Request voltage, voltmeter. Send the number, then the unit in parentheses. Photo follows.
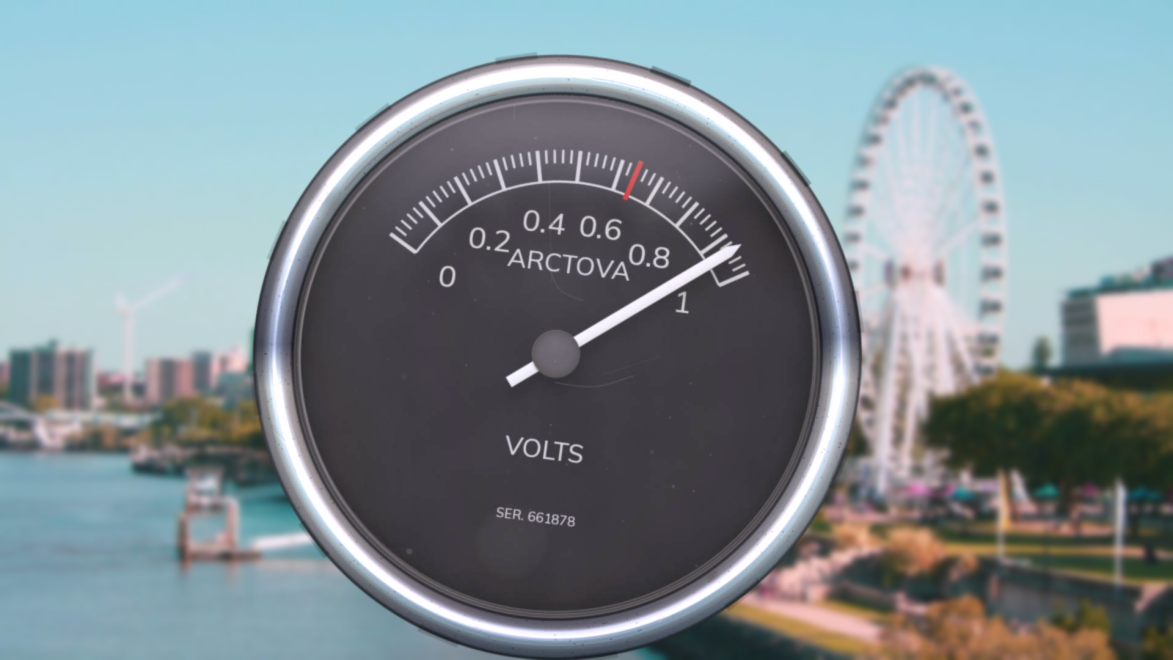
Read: 0.94 (V)
